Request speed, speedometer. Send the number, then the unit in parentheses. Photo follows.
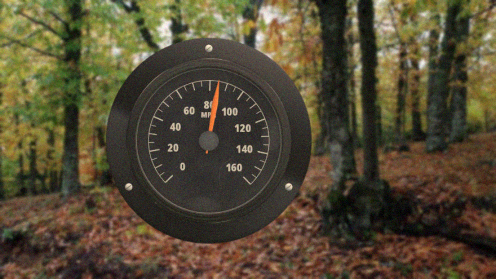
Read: 85 (mph)
